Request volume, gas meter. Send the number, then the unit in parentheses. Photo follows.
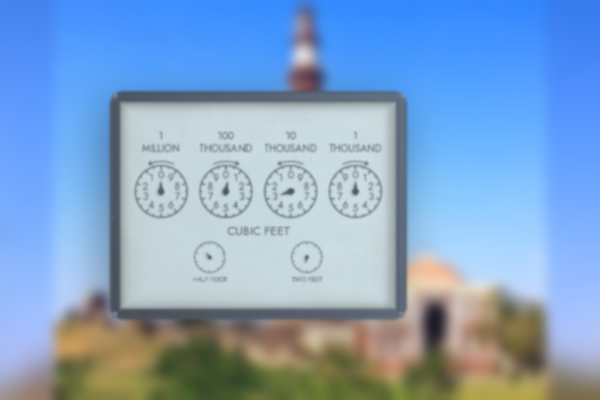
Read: 3000 (ft³)
